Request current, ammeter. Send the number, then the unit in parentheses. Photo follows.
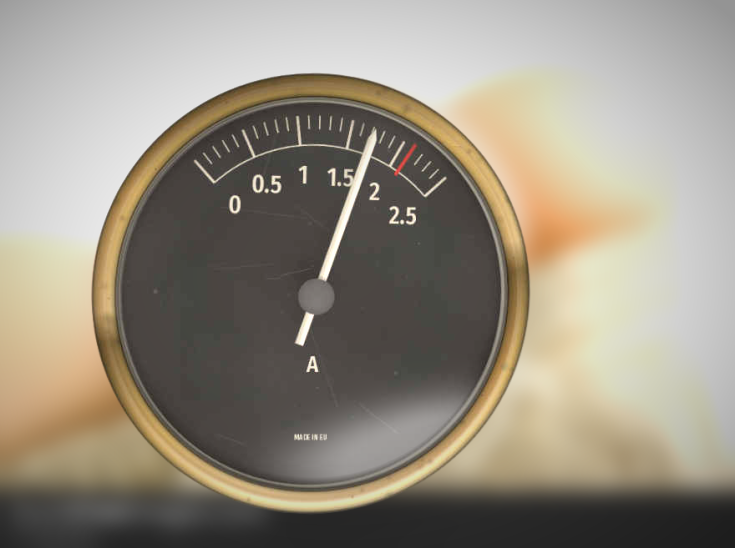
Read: 1.7 (A)
